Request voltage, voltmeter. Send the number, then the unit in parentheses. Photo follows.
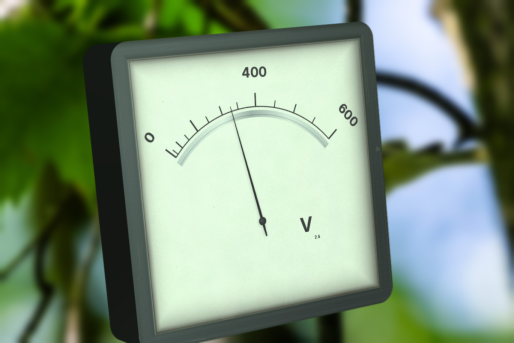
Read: 325 (V)
